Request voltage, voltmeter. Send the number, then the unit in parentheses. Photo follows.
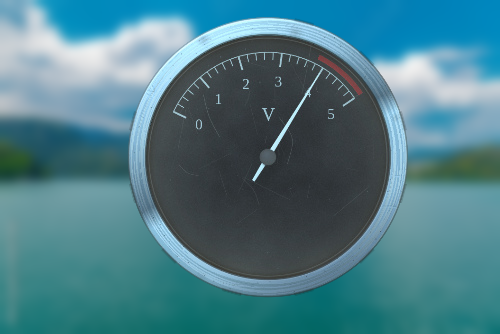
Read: 4 (V)
